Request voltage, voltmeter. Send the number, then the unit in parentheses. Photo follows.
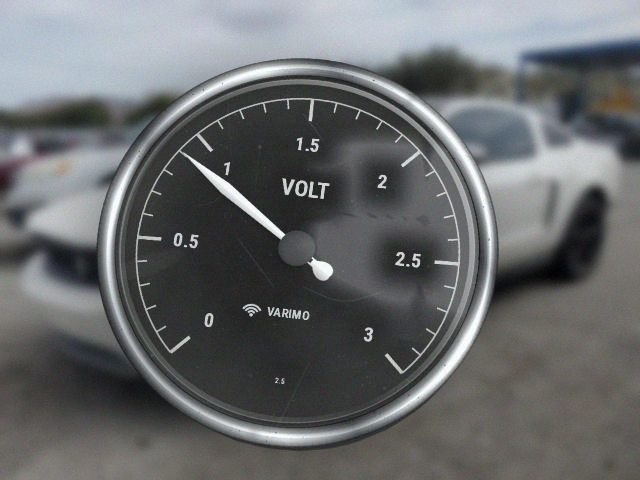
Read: 0.9 (V)
